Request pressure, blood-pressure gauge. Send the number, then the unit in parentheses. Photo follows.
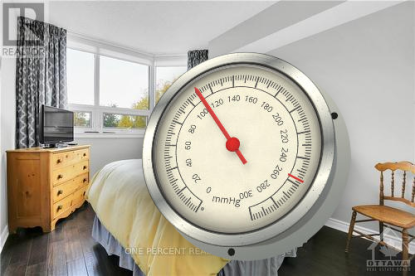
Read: 110 (mmHg)
